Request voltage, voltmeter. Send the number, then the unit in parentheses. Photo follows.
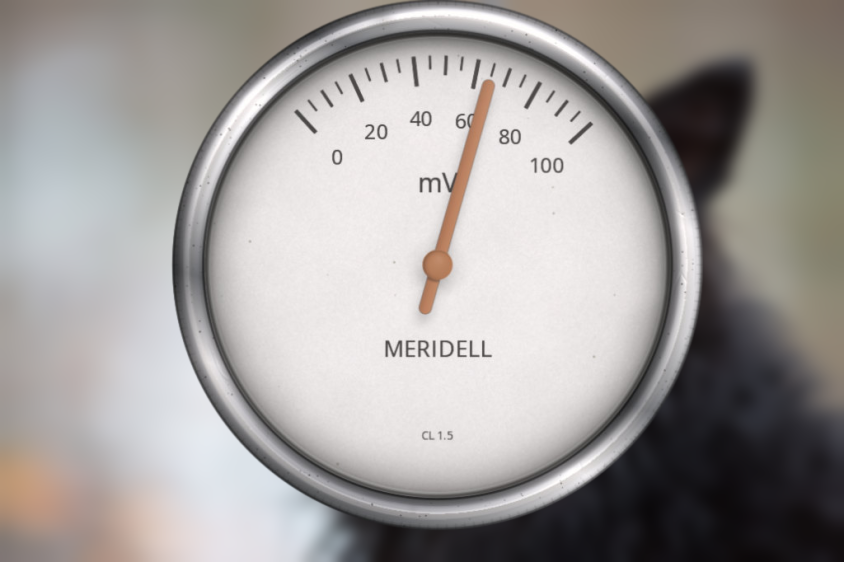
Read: 65 (mV)
